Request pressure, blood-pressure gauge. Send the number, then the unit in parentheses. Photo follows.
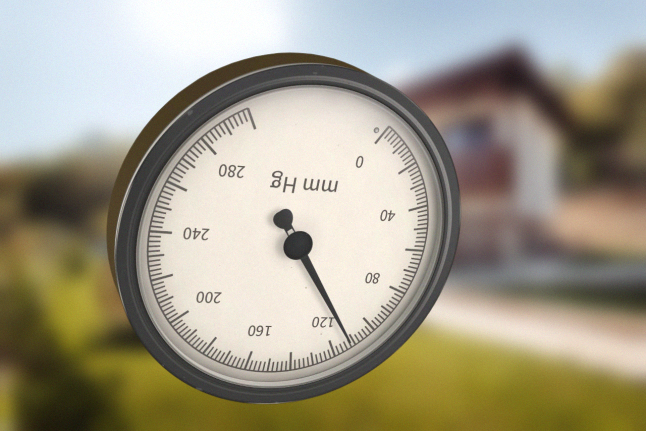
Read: 112 (mmHg)
